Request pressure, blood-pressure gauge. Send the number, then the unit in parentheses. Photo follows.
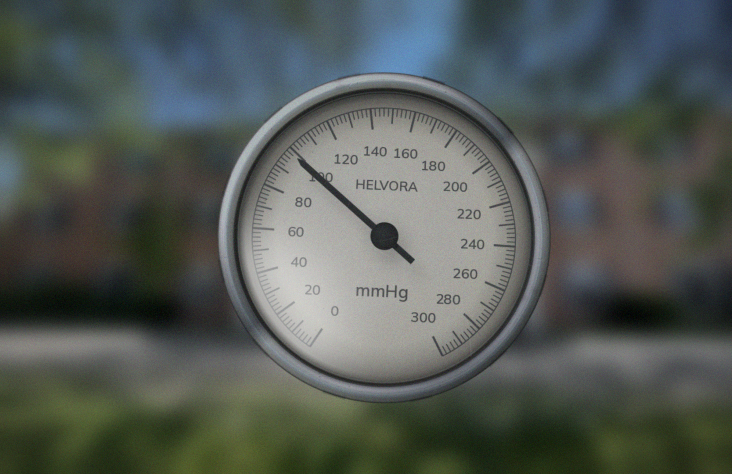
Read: 98 (mmHg)
